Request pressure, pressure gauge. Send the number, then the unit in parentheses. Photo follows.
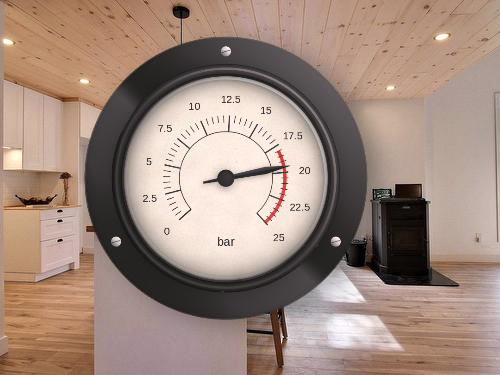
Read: 19.5 (bar)
